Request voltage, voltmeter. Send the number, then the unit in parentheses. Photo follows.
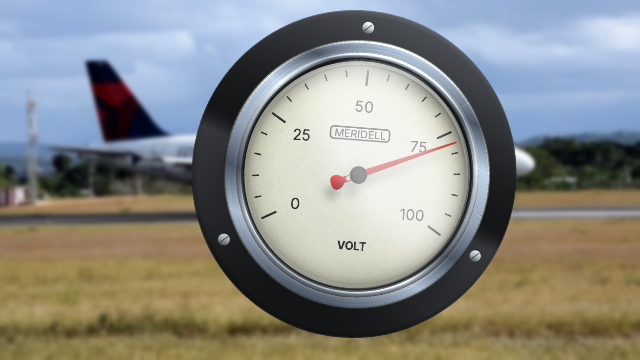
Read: 77.5 (V)
